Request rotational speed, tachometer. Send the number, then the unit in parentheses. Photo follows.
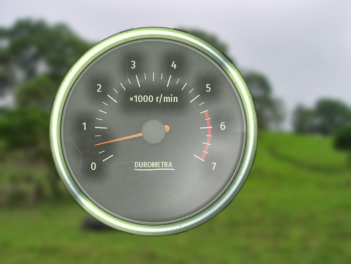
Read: 500 (rpm)
